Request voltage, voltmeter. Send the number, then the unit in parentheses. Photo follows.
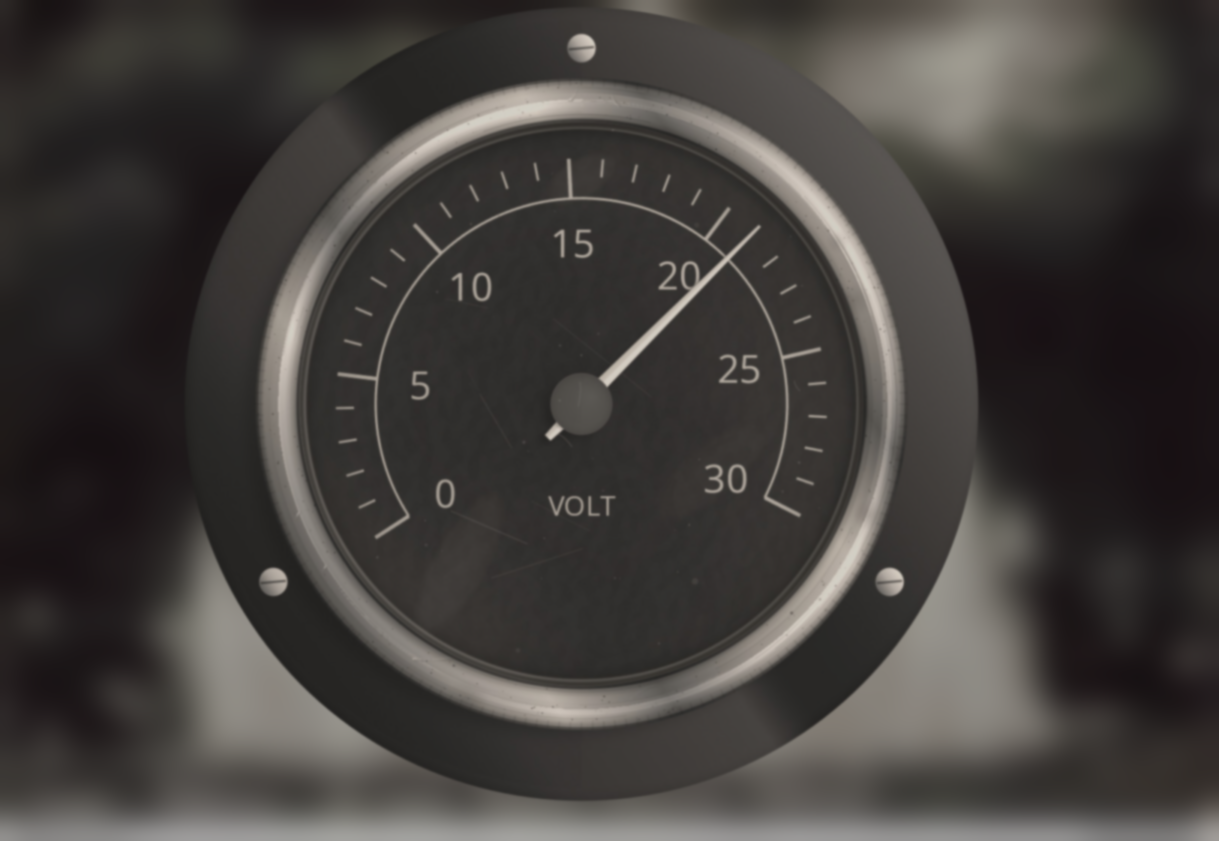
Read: 21 (V)
